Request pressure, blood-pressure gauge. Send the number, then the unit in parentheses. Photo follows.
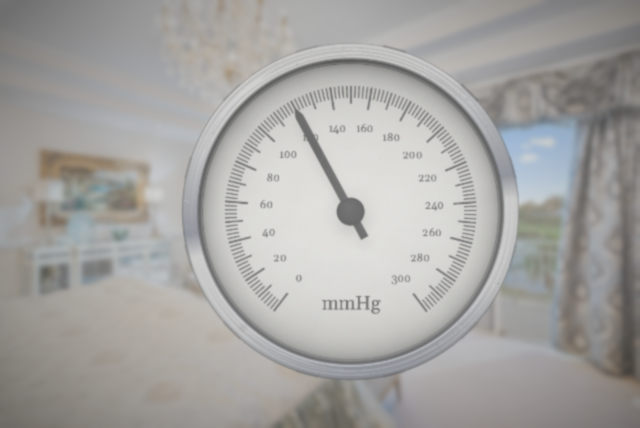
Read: 120 (mmHg)
